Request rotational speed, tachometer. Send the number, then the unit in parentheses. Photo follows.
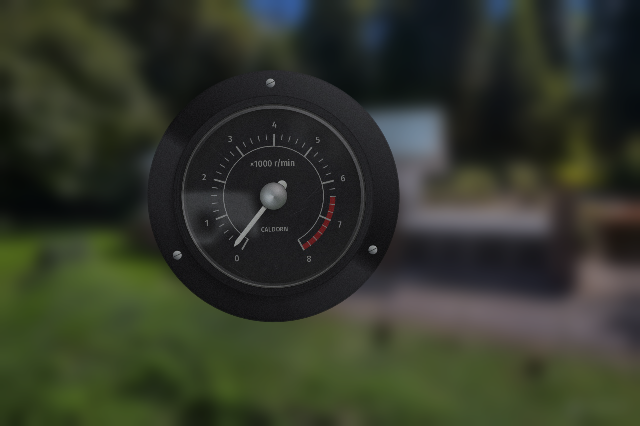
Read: 200 (rpm)
